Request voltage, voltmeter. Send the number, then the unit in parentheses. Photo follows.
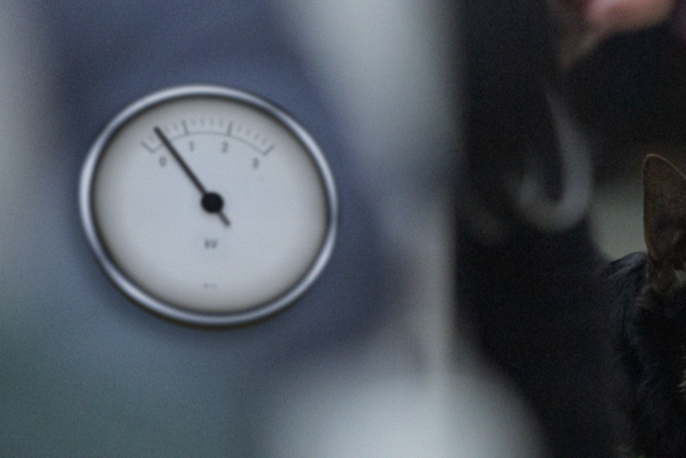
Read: 0.4 (kV)
